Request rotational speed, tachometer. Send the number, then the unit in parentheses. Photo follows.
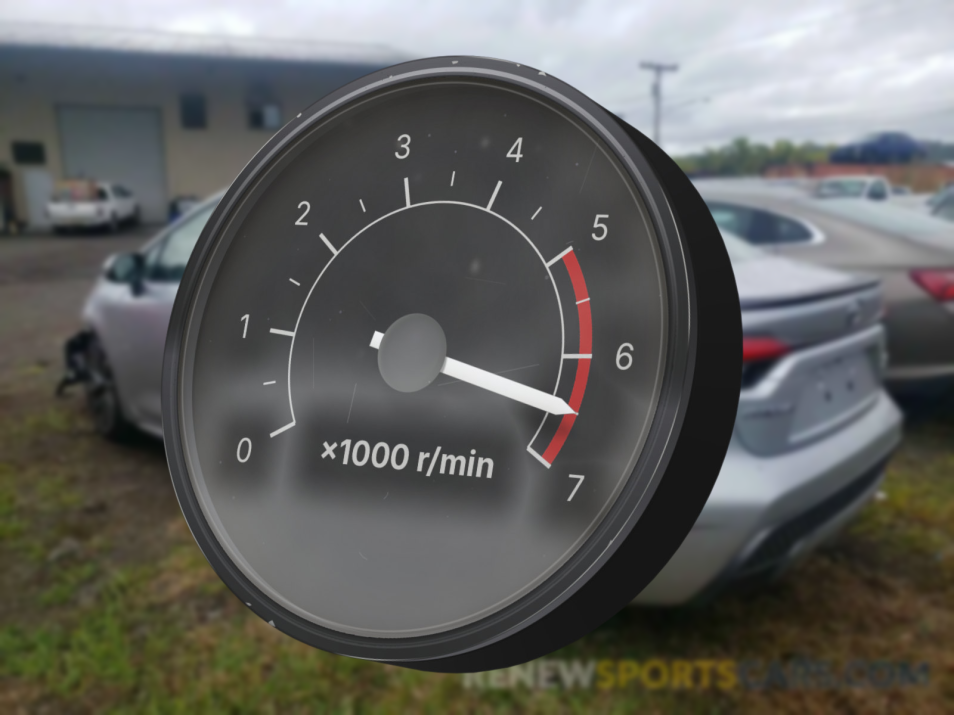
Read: 6500 (rpm)
